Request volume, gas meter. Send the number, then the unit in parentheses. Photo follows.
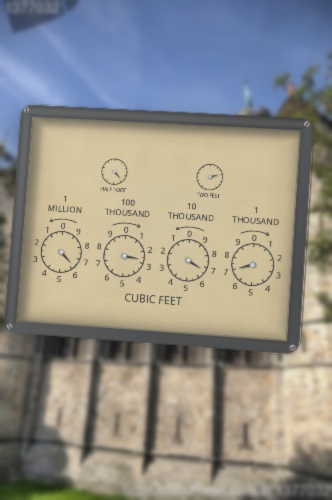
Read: 626700 (ft³)
